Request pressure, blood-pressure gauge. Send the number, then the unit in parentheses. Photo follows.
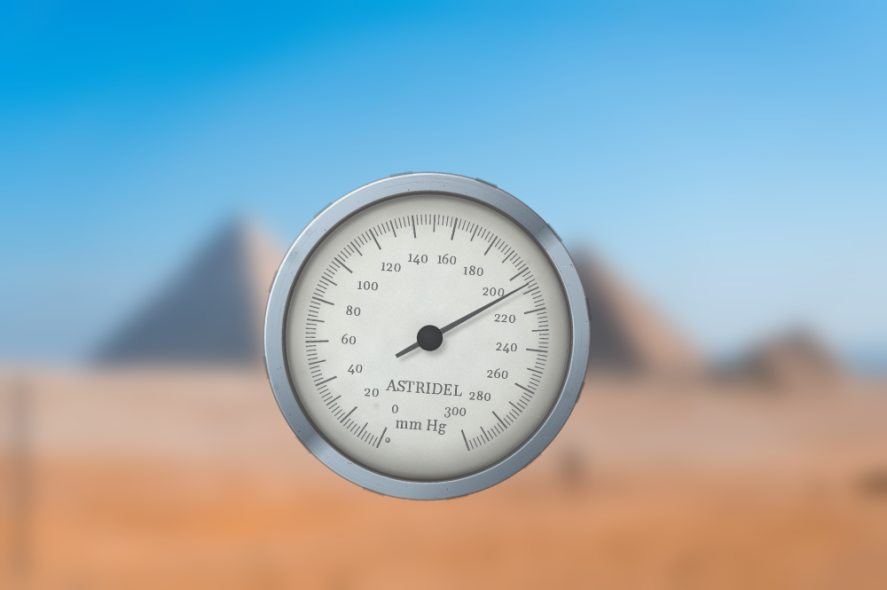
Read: 206 (mmHg)
